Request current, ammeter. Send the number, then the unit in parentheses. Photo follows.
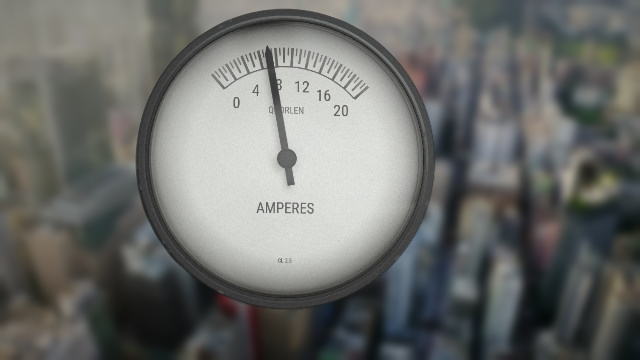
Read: 7 (A)
